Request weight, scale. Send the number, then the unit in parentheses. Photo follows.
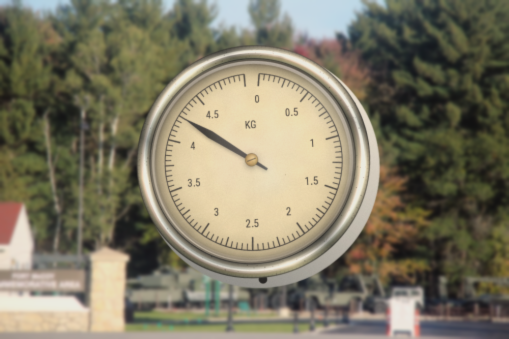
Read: 4.25 (kg)
